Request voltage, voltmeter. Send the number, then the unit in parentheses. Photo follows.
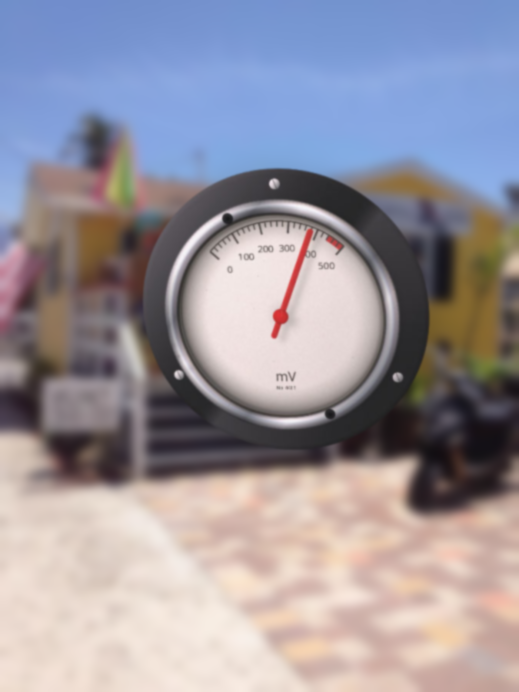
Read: 380 (mV)
